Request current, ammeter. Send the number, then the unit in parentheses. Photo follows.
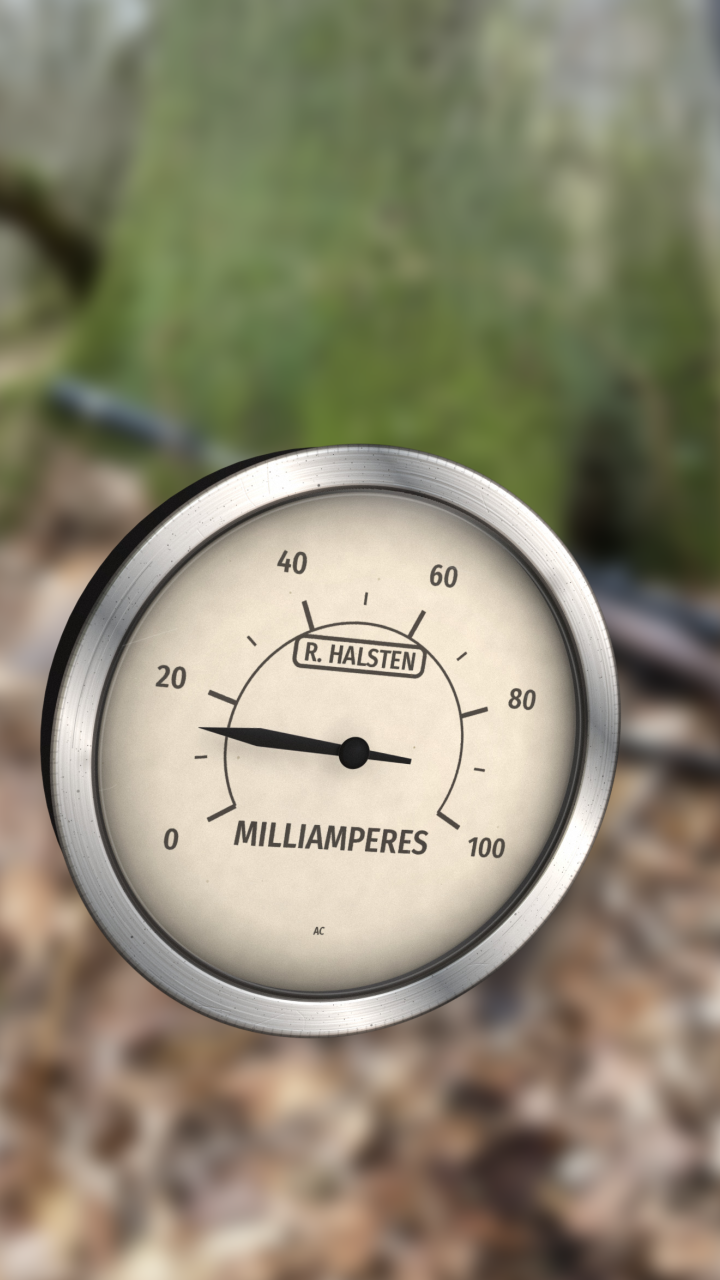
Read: 15 (mA)
